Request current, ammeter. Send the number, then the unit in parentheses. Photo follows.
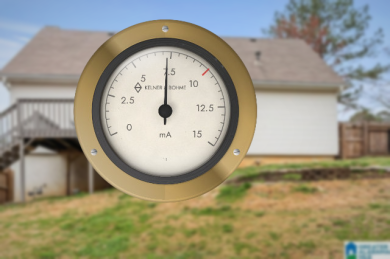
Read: 7.25 (mA)
